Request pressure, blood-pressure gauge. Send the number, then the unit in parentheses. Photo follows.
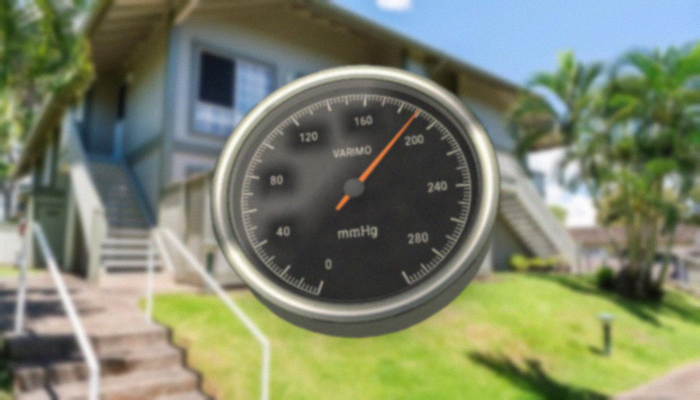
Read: 190 (mmHg)
